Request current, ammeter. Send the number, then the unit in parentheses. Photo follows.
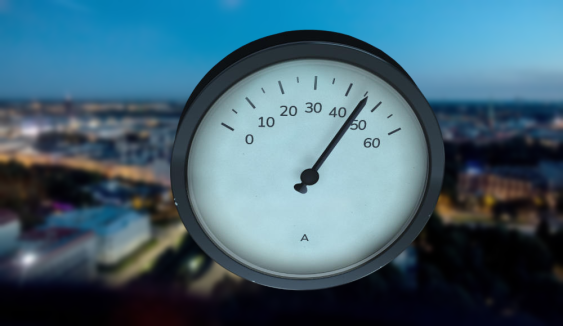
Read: 45 (A)
